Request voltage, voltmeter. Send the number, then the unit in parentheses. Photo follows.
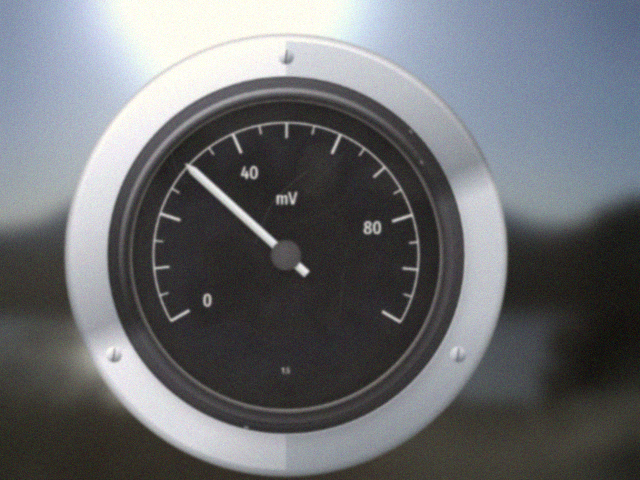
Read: 30 (mV)
